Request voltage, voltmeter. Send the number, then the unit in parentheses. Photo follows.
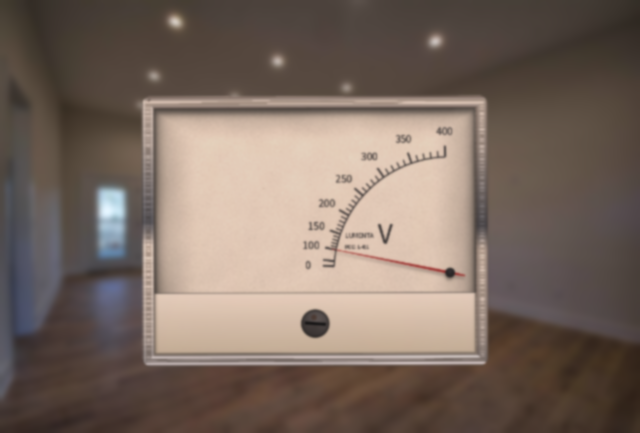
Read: 100 (V)
